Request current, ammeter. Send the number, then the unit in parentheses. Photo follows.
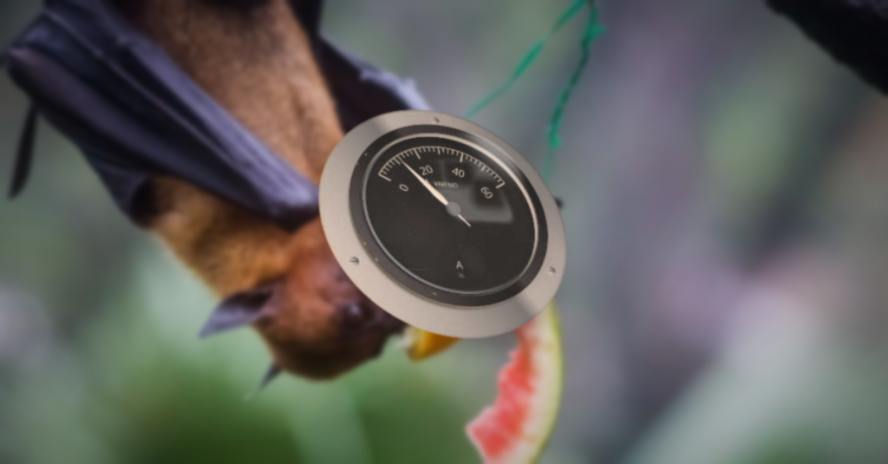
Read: 10 (A)
